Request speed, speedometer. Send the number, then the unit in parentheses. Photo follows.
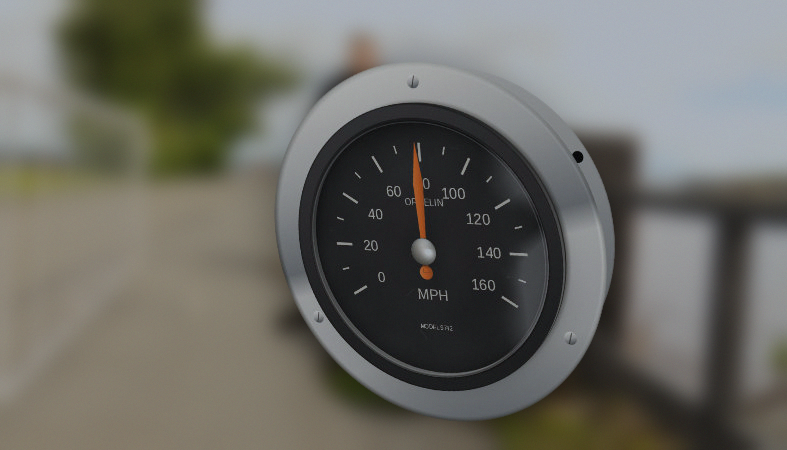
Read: 80 (mph)
